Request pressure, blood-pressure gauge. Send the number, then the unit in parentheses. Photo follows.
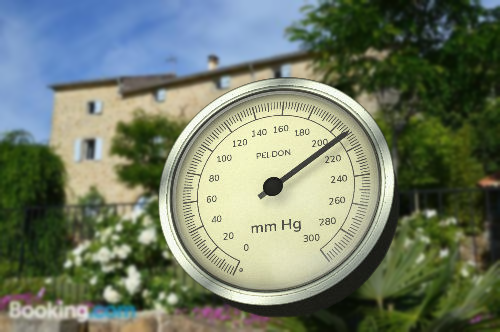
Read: 210 (mmHg)
